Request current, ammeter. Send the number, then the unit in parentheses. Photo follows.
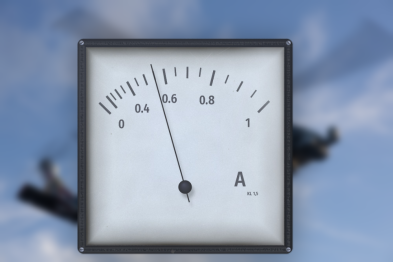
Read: 0.55 (A)
